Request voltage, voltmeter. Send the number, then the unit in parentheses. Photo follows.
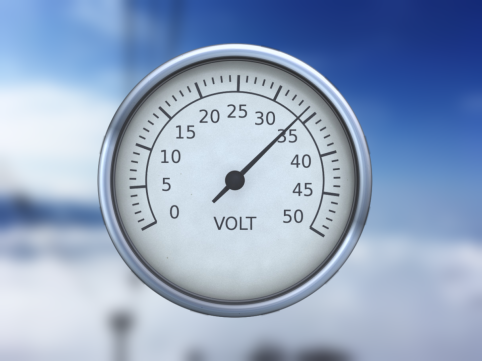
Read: 34 (V)
